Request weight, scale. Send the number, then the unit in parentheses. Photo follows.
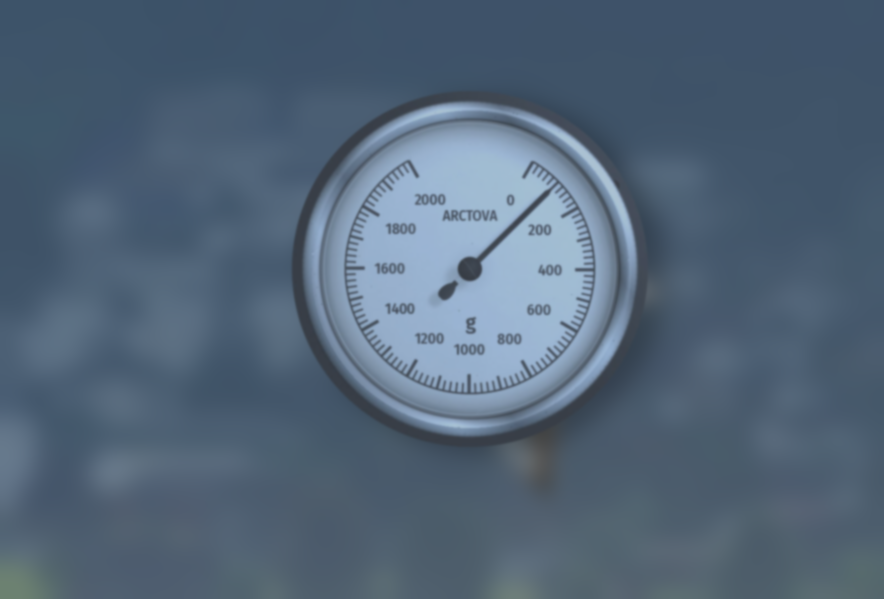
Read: 100 (g)
